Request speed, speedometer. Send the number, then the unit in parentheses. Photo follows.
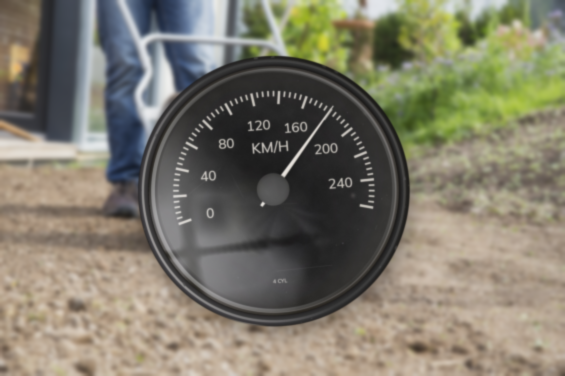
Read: 180 (km/h)
